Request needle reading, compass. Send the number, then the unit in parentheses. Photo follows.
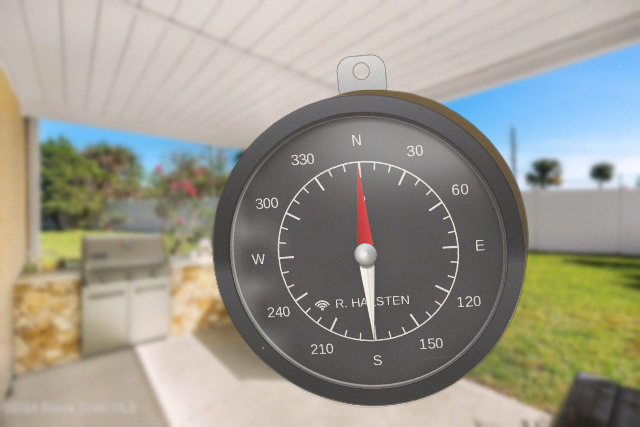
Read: 0 (°)
